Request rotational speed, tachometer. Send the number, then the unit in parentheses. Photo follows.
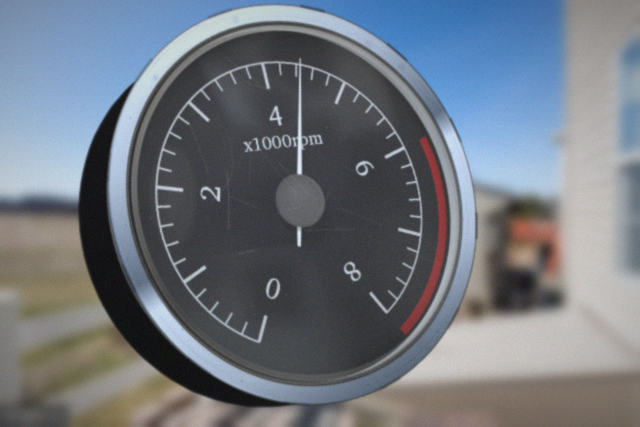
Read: 4400 (rpm)
